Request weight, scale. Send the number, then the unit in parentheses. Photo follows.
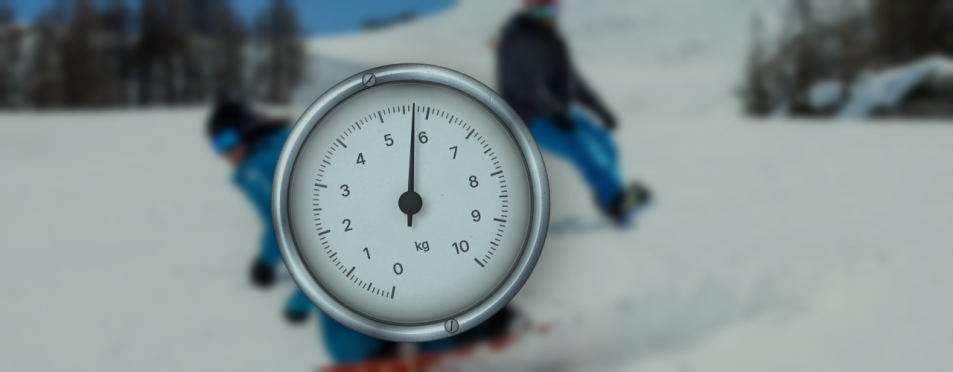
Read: 5.7 (kg)
